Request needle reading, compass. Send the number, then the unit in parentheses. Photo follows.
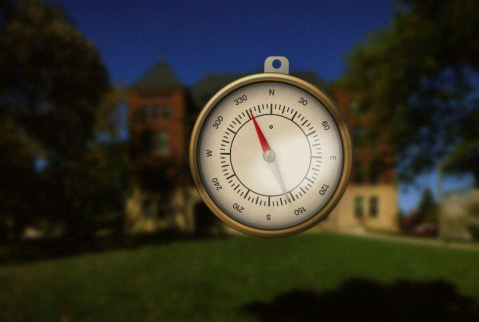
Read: 335 (°)
